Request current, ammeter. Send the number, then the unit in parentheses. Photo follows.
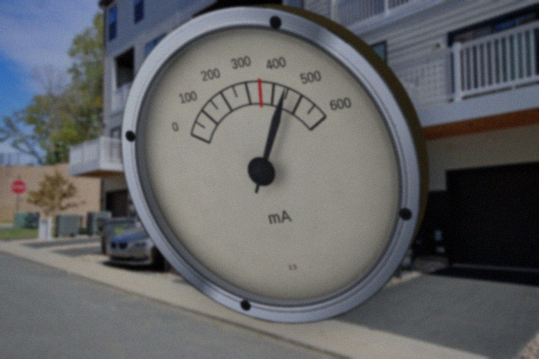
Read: 450 (mA)
